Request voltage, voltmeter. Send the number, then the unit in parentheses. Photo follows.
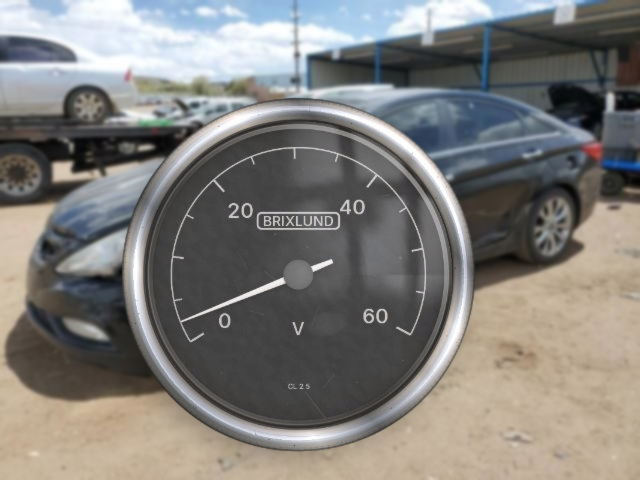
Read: 2.5 (V)
